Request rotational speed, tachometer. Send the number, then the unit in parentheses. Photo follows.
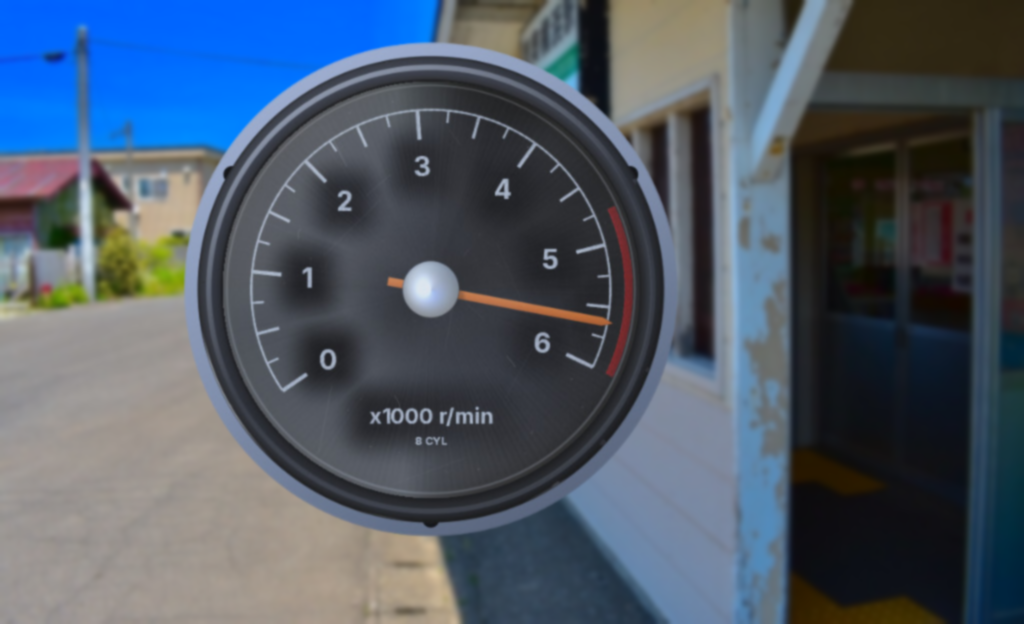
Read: 5625 (rpm)
